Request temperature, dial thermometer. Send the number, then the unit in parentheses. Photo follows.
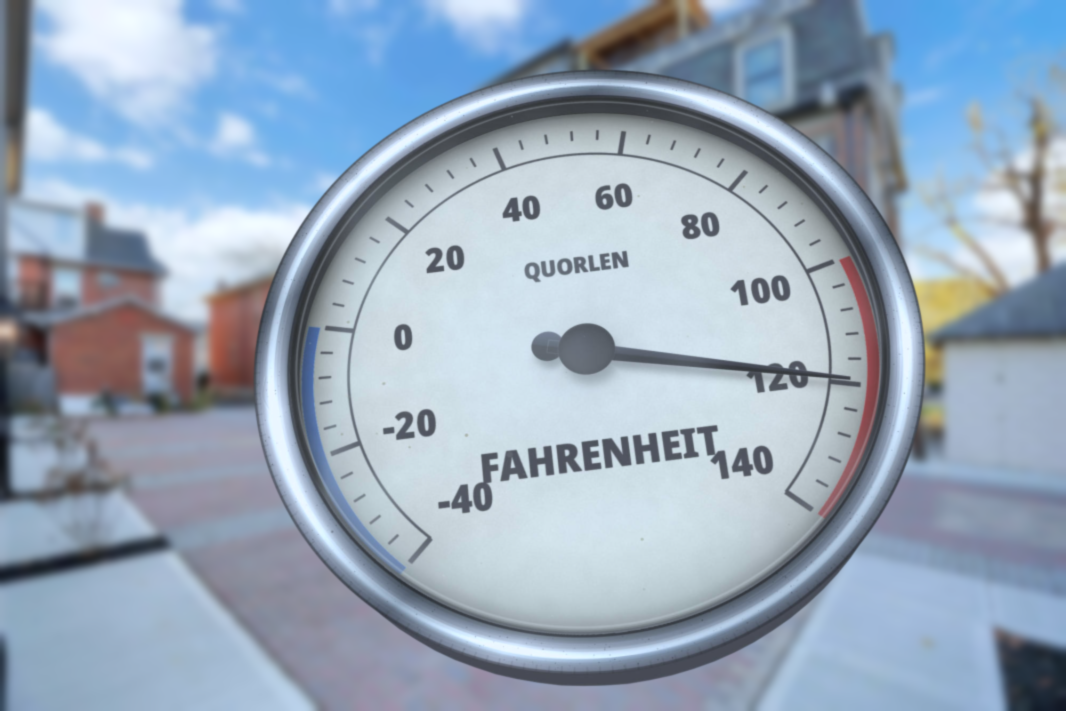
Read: 120 (°F)
